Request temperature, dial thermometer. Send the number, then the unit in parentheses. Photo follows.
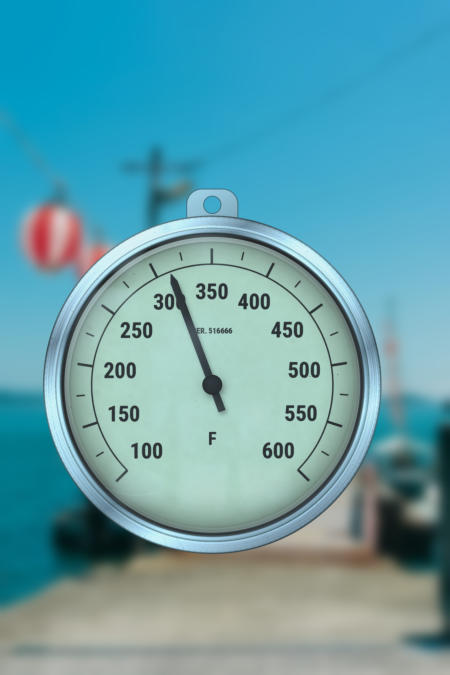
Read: 312.5 (°F)
